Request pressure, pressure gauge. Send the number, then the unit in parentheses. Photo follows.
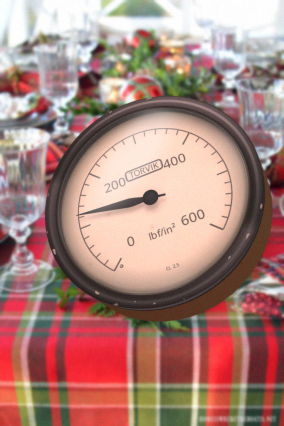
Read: 120 (psi)
